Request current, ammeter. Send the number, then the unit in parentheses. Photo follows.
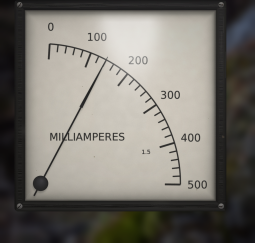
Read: 140 (mA)
